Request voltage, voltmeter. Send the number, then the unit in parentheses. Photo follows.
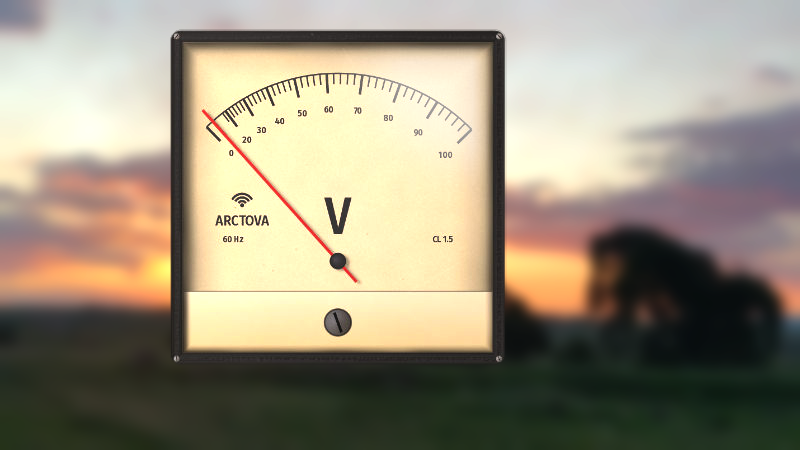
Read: 10 (V)
